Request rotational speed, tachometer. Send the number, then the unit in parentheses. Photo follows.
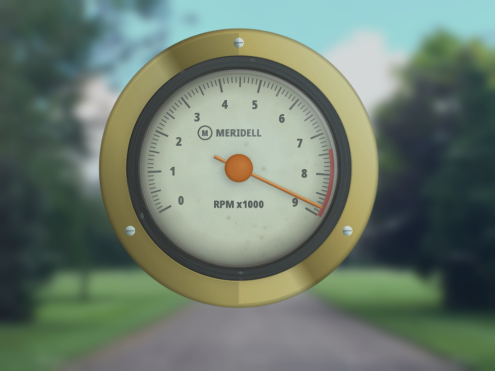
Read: 8800 (rpm)
